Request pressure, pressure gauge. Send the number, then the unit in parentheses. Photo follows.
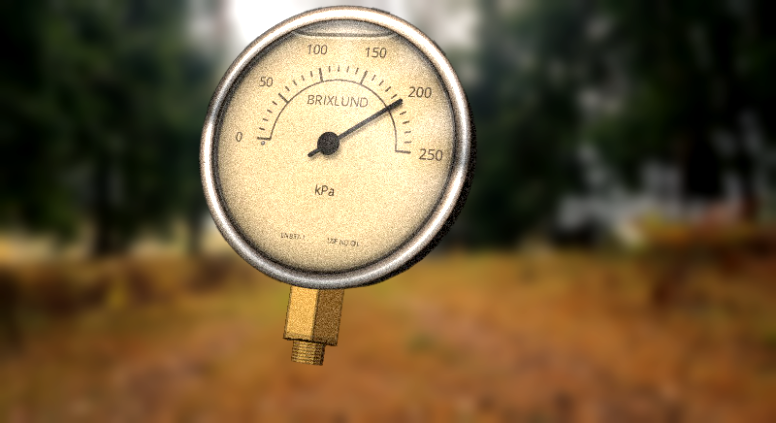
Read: 200 (kPa)
